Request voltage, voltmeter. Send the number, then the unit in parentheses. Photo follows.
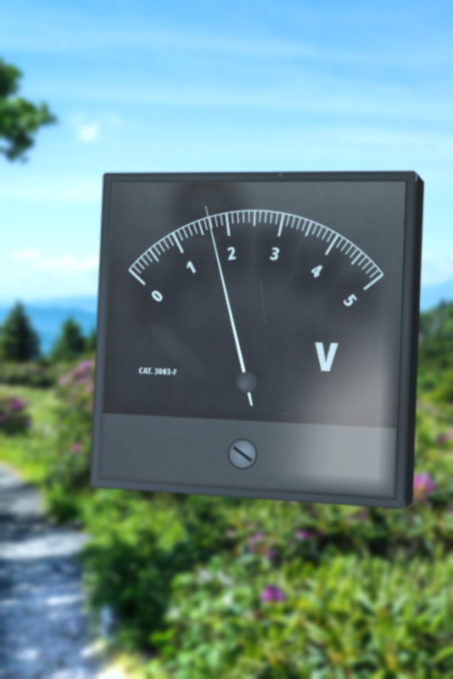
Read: 1.7 (V)
